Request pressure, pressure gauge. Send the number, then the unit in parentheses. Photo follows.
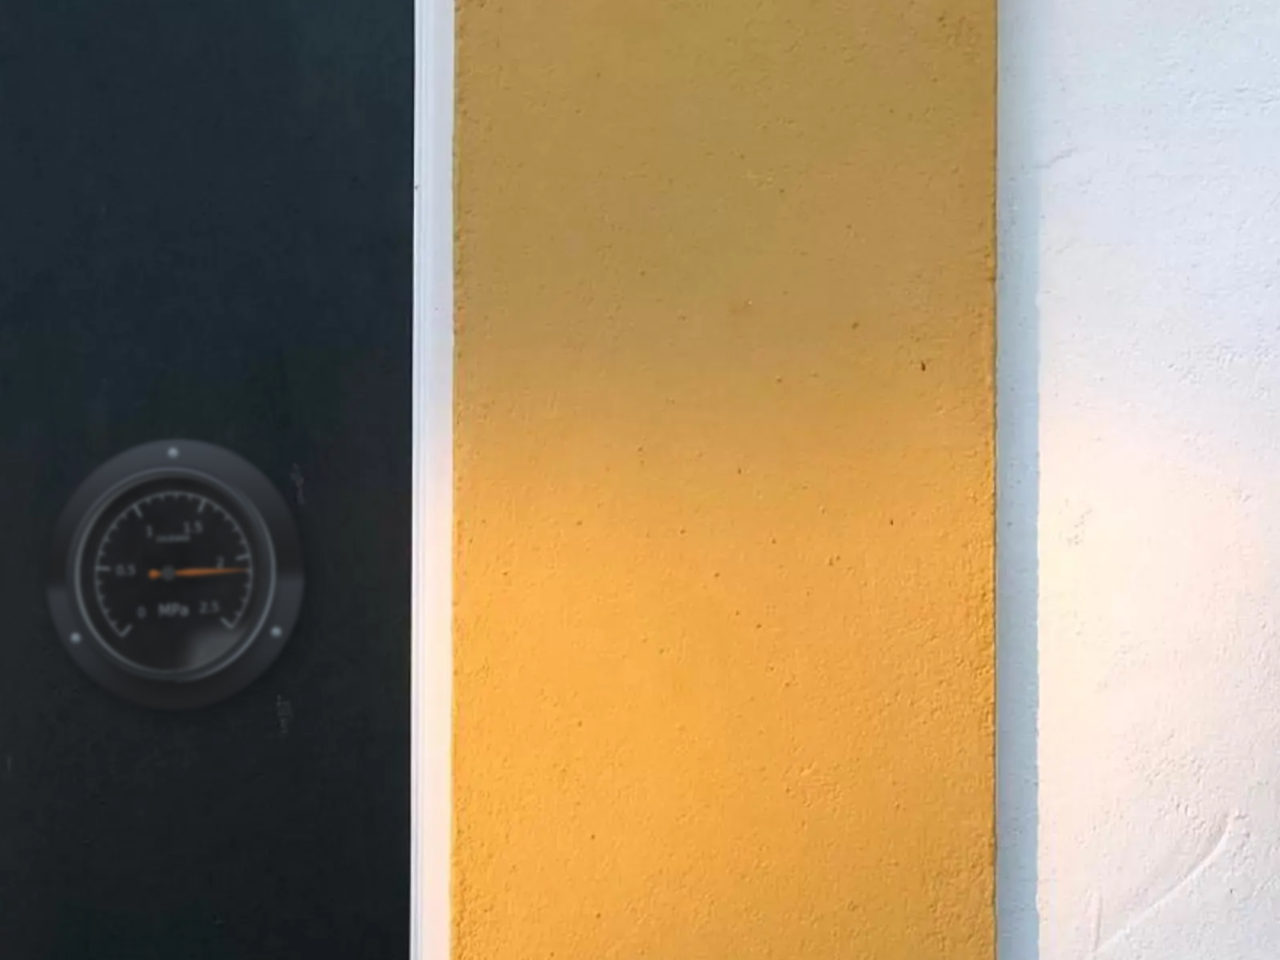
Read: 2.1 (MPa)
